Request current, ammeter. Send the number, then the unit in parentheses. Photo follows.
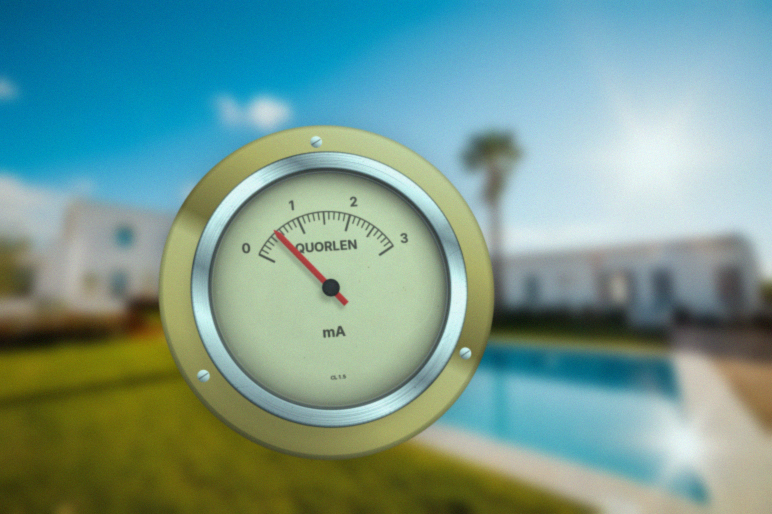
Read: 0.5 (mA)
